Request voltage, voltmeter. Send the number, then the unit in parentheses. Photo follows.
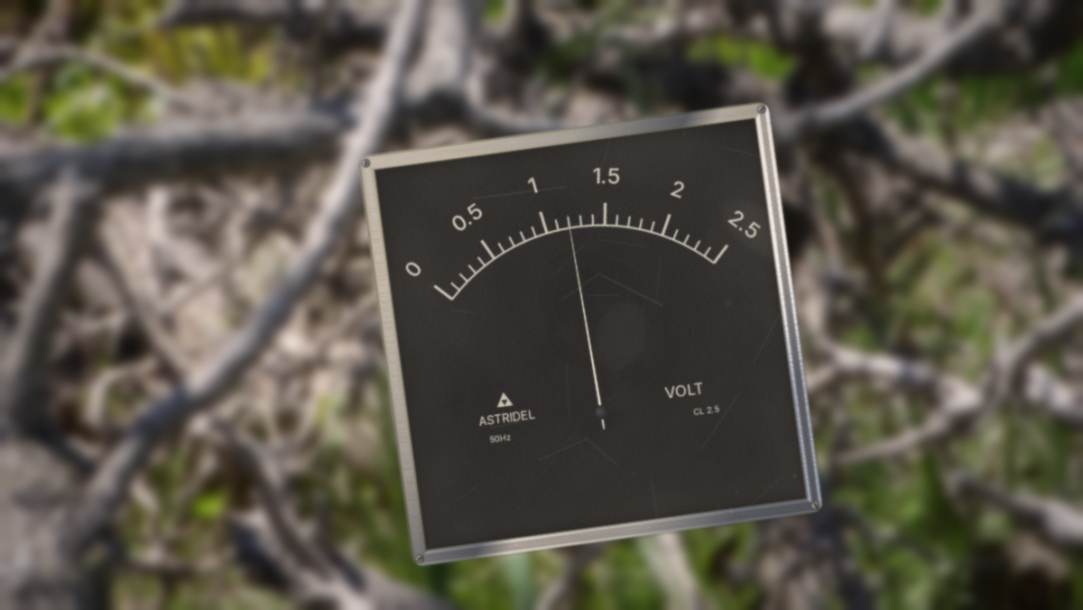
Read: 1.2 (V)
